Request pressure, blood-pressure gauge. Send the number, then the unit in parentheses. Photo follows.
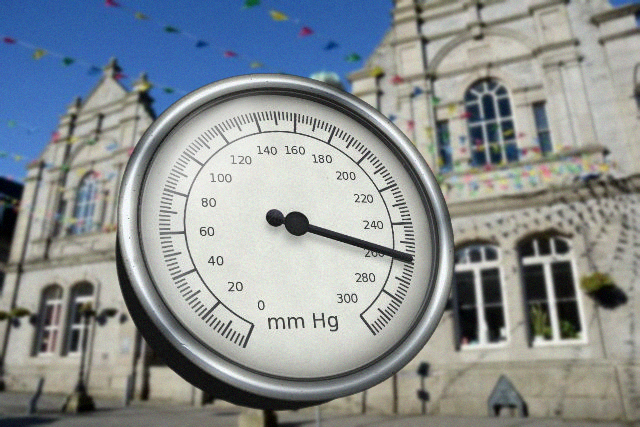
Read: 260 (mmHg)
